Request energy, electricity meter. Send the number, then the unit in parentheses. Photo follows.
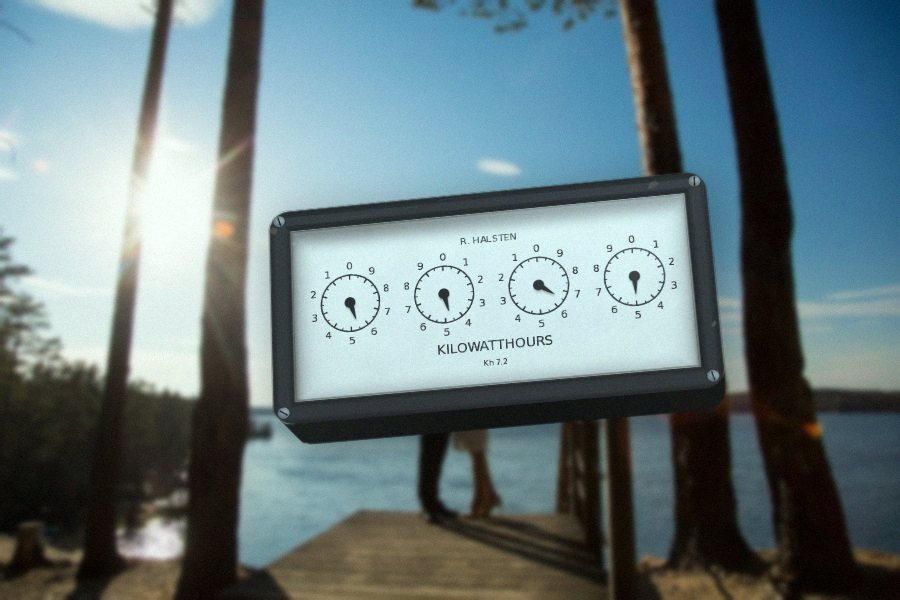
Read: 5465 (kWh)
